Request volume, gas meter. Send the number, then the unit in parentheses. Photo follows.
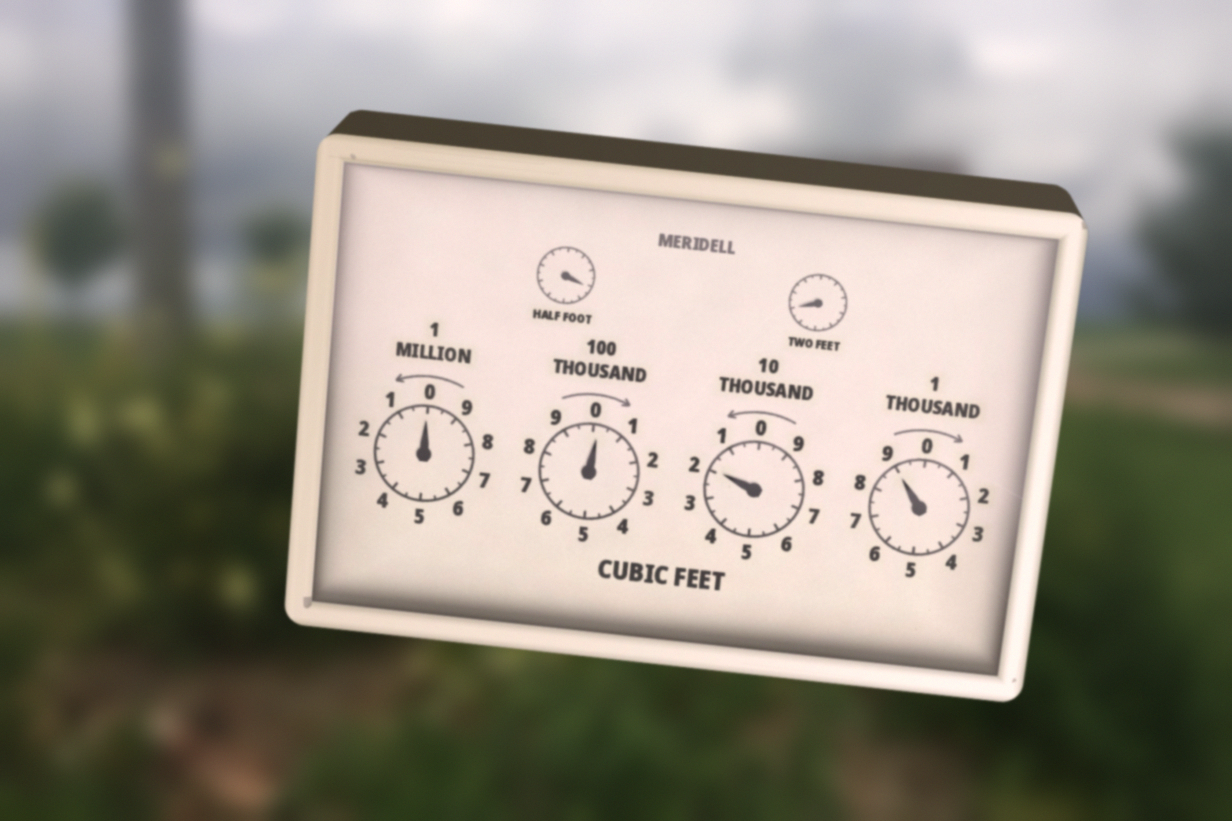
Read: 1900 (ft³)
